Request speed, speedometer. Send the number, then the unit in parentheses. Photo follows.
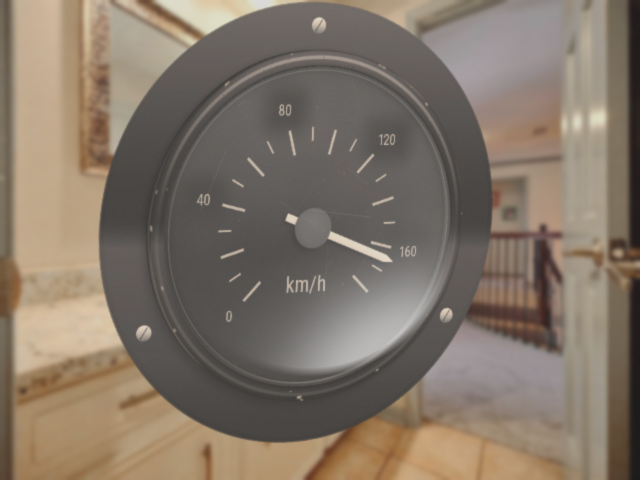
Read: 165 (km/h)
